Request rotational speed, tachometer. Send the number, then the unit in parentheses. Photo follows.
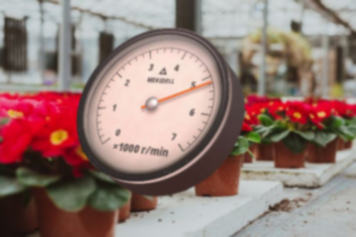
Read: 5200 (rpm)
